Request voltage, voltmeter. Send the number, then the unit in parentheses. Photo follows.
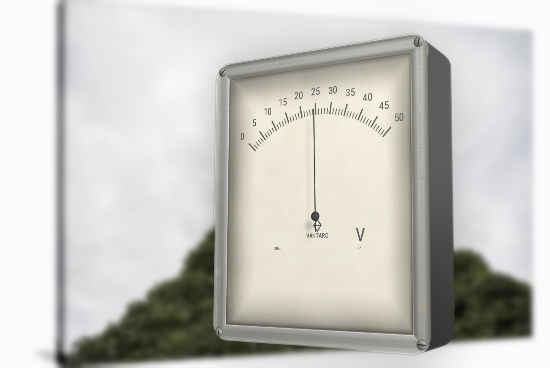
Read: 25 (V)
